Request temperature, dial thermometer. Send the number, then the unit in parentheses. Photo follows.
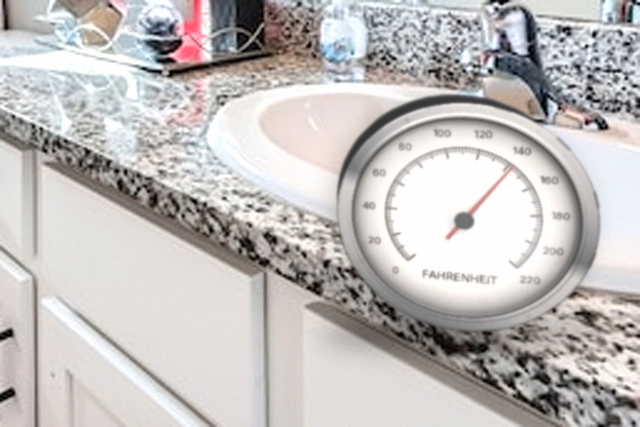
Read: 140 (°F)
